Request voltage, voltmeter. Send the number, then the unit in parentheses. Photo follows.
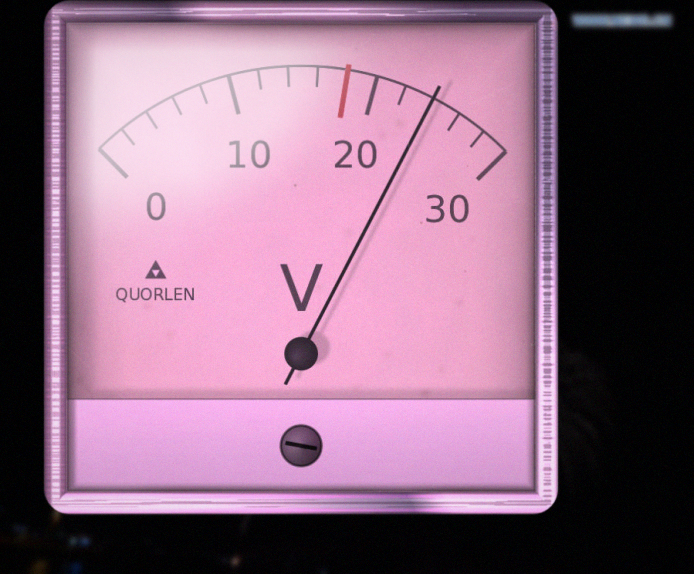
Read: 24 (V)
